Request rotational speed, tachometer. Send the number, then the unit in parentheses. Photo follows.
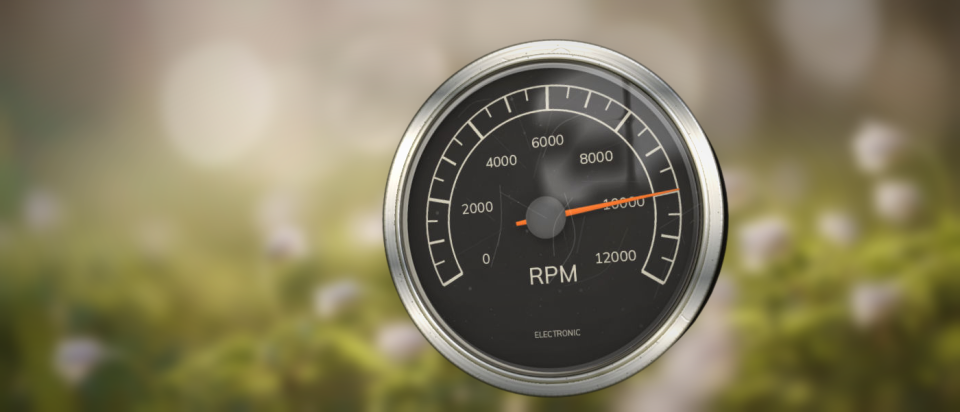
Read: 10000 (rpm)
